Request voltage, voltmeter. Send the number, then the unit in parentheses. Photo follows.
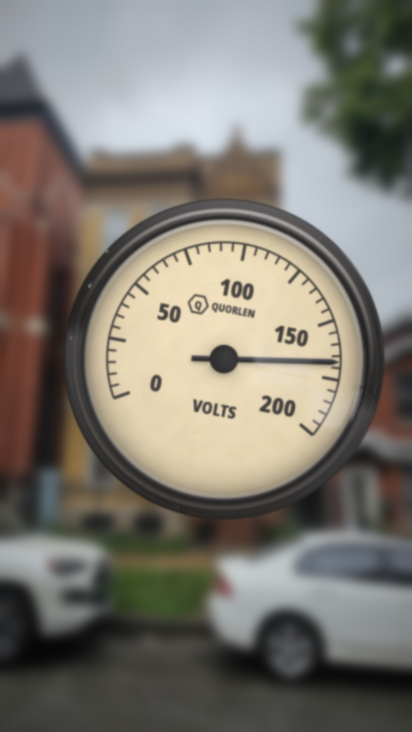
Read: 167.5 (V)
